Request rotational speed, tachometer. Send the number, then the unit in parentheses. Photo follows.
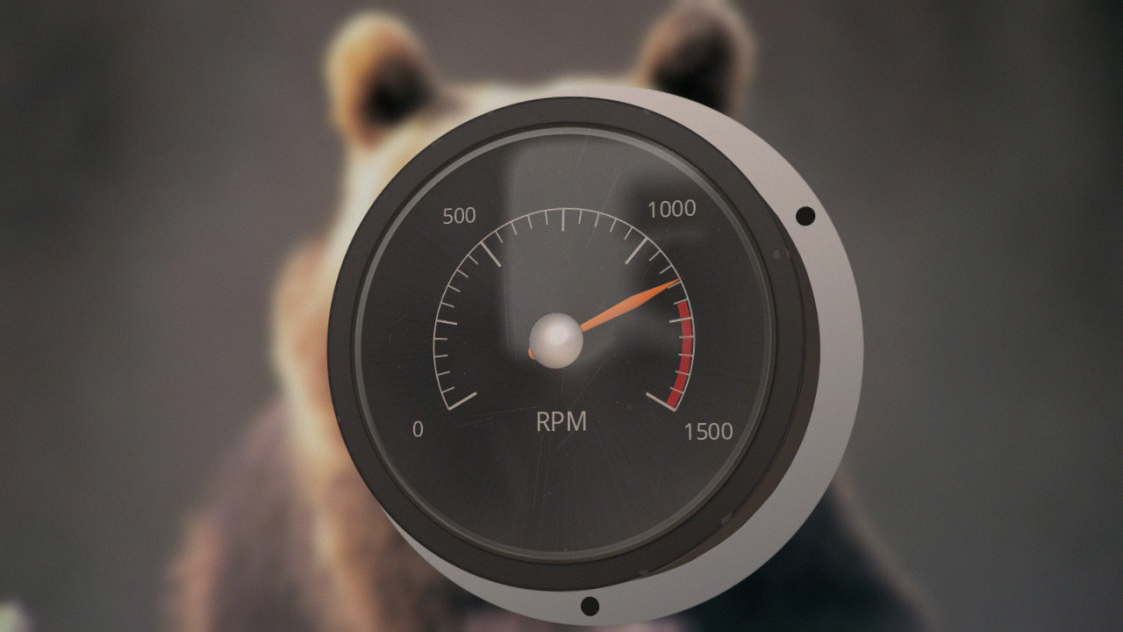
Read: 1150 (rpm)
